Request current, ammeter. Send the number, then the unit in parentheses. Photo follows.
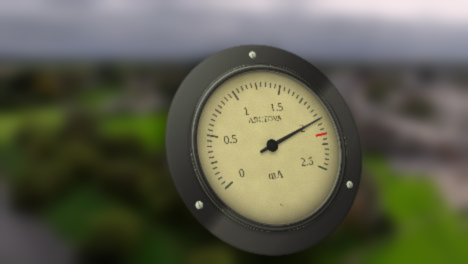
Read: 2 (mA)
